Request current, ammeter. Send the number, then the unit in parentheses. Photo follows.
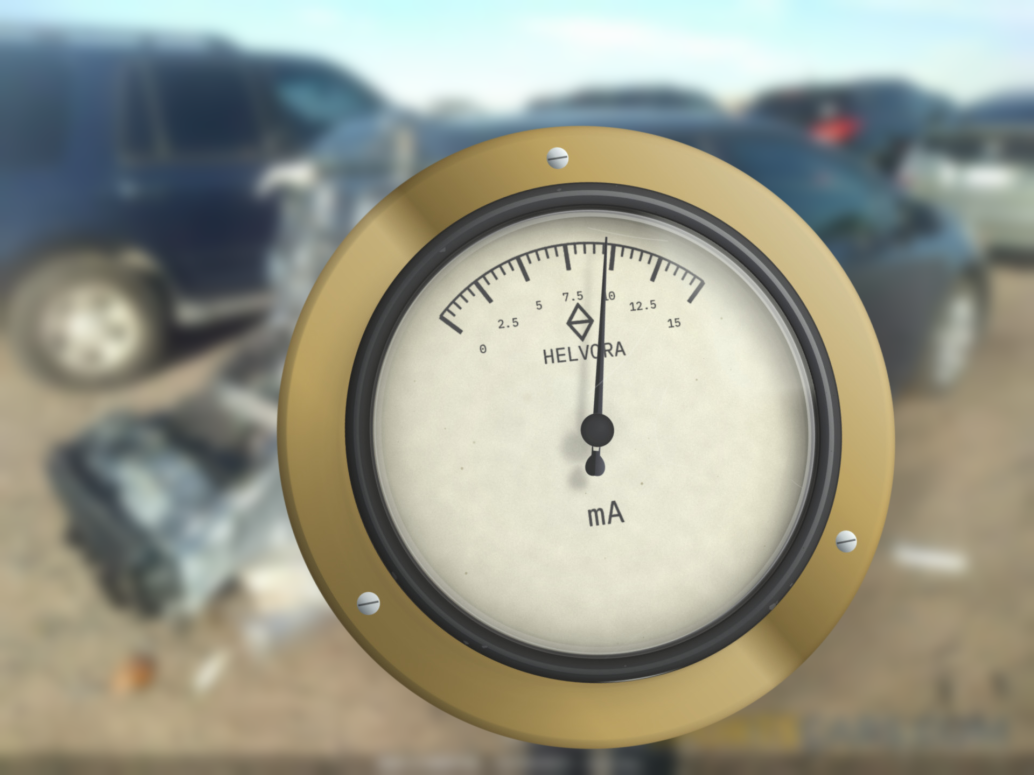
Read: 9.5 (mA)
